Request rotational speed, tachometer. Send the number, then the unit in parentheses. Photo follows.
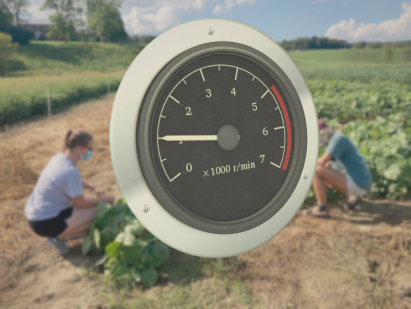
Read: 1000 (rpm)
